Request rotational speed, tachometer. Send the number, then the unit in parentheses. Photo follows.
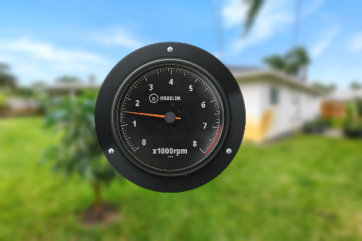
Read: 1500 (rpm)
